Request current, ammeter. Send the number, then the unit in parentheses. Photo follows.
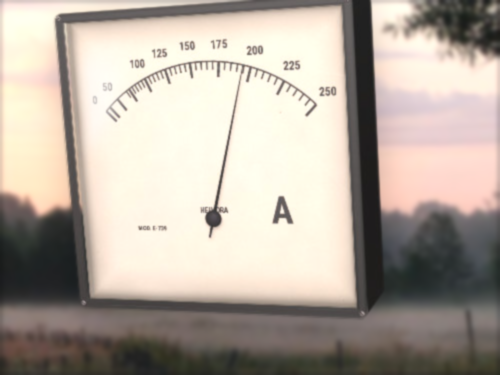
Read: 195 (A)
